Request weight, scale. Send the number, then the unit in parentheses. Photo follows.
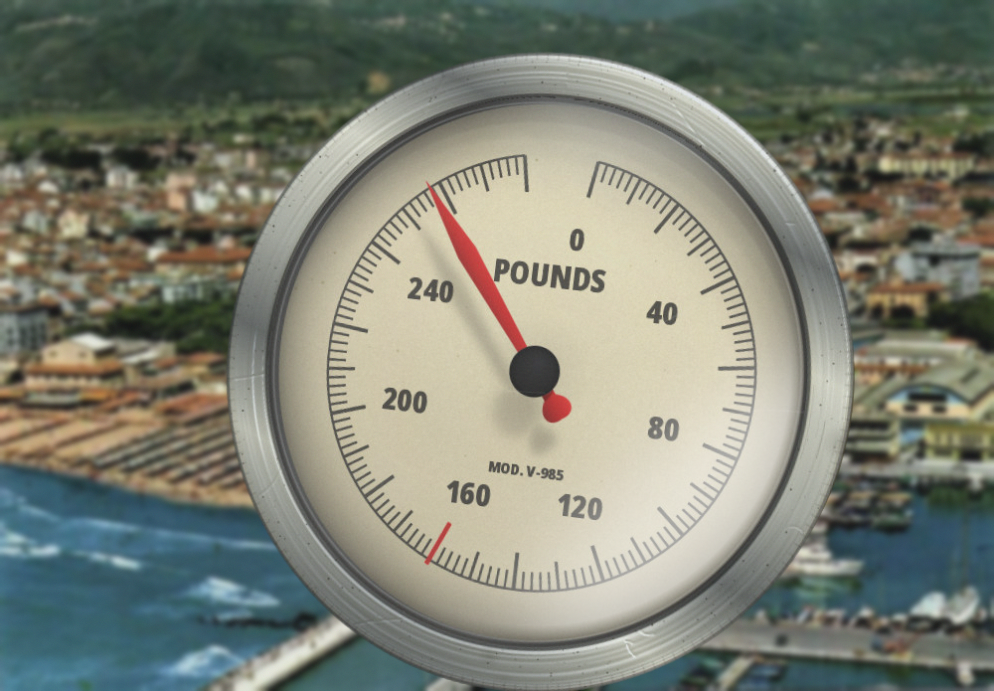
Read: 258 (lb)
